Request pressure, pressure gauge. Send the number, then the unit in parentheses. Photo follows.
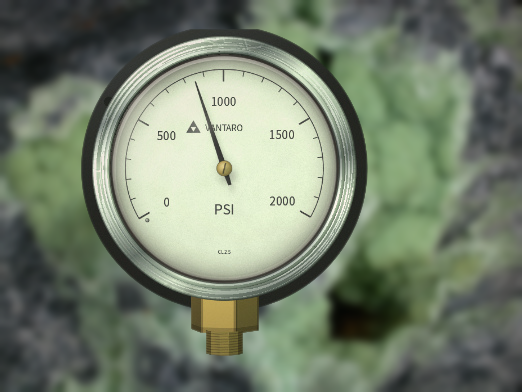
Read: 850 (psi)
